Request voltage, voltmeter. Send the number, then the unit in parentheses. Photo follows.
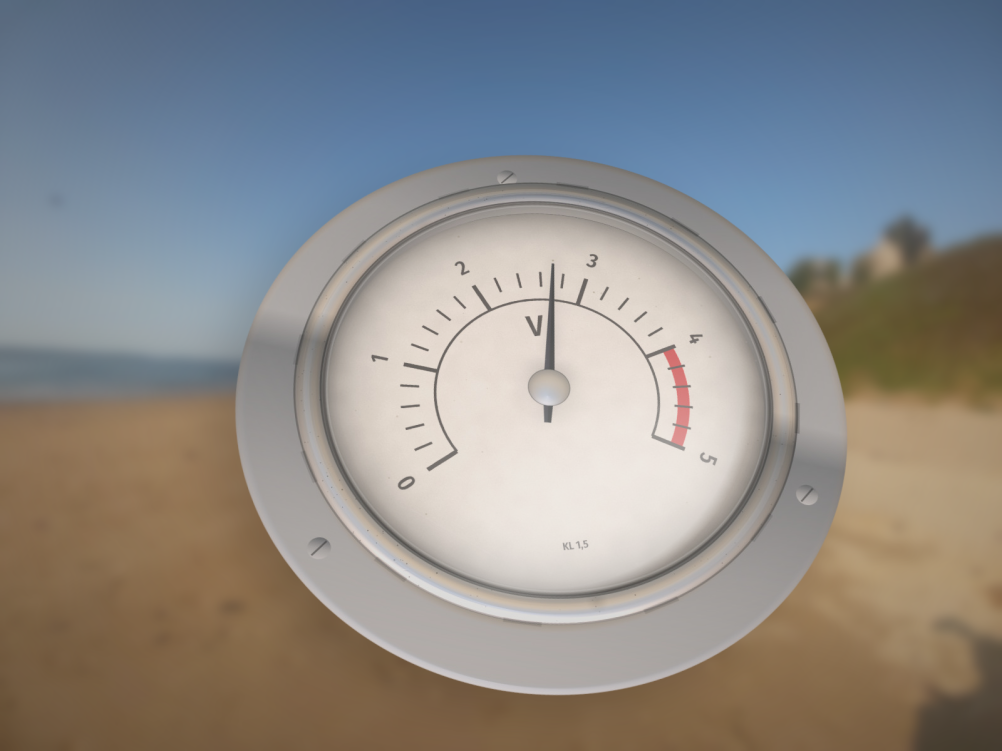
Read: 2.7 (V)
